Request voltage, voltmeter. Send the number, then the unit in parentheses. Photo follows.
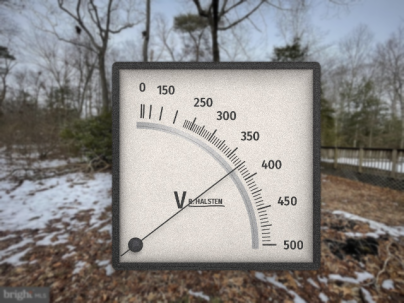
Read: 375 (V)
